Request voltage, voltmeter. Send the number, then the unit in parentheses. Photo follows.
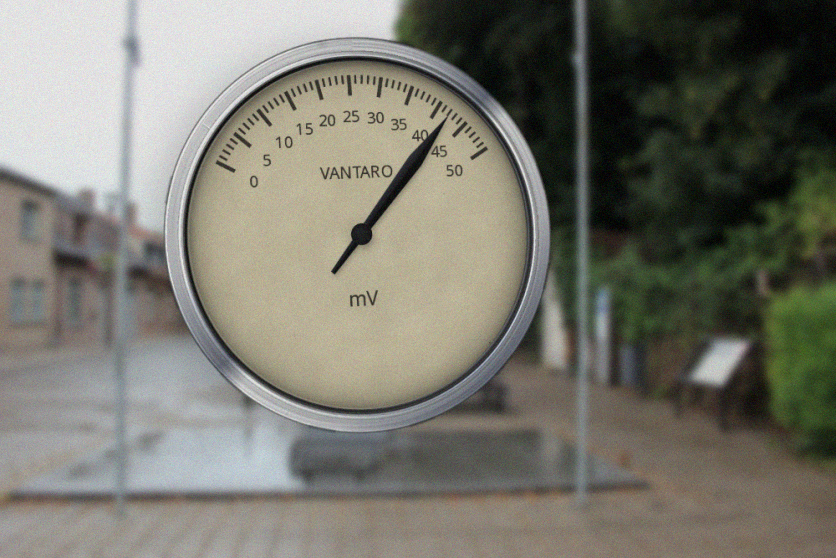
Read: 42 (mV)
